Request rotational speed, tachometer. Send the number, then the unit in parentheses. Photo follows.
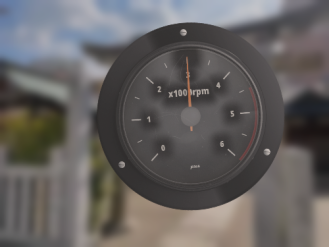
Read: 3000 (rpm)
